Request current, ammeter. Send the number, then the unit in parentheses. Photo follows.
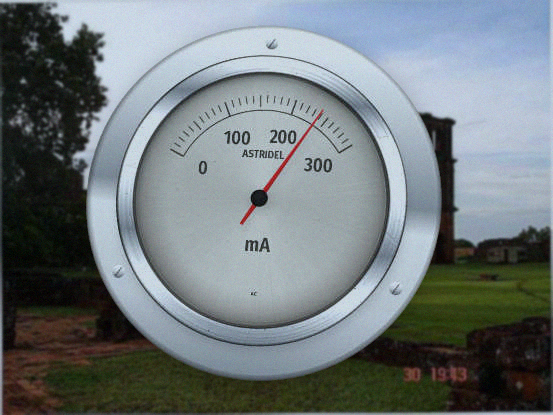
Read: 240 (mA)
